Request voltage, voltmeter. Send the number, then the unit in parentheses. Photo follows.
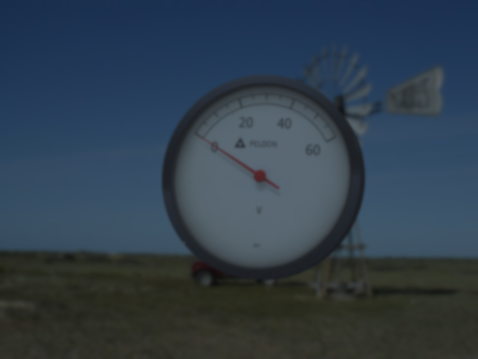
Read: 0 (V)
